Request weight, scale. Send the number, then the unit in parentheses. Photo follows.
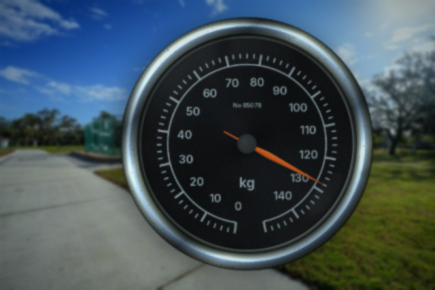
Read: 128 (kg)
